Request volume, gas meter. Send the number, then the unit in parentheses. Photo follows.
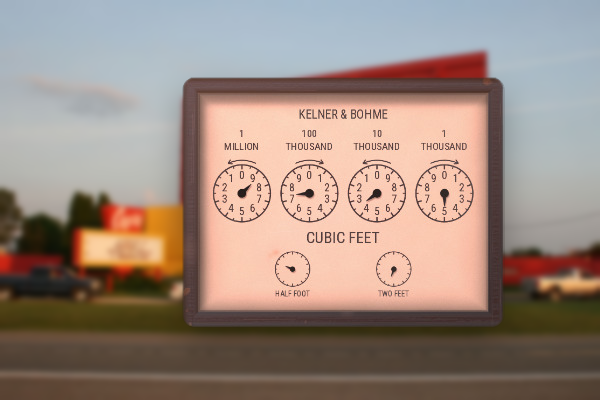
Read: 873500 (ft³)
